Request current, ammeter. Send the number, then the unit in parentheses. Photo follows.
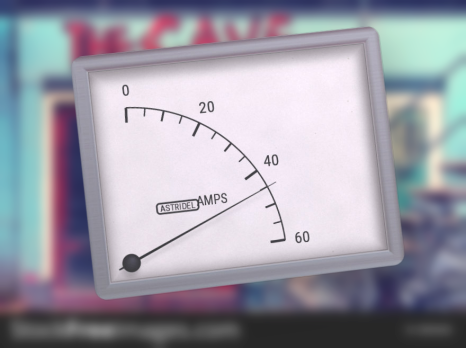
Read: 45 (A)
